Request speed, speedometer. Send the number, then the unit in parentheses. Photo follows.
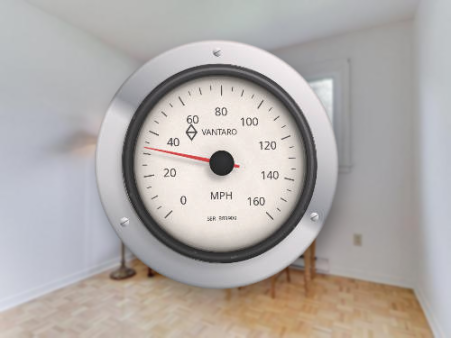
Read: 32.5 (mph)
